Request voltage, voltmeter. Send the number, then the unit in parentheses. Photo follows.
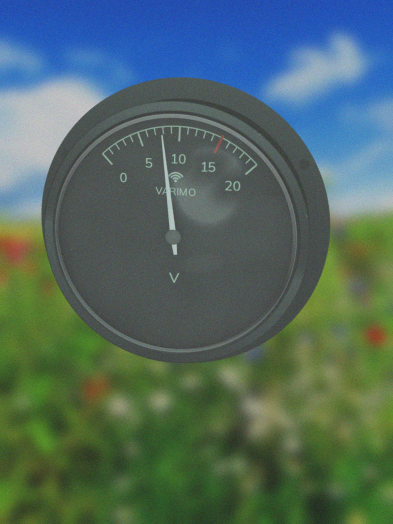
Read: 8 (V)
